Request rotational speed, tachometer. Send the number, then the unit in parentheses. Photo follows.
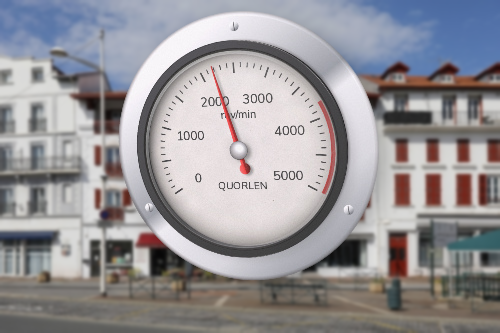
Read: 2200 (rpm)
